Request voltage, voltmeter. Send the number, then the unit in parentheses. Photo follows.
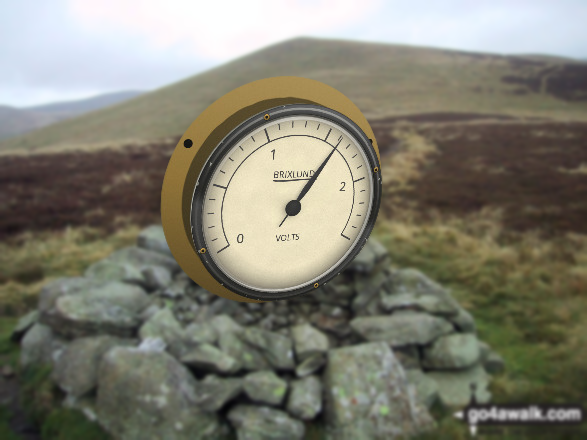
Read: 1.6 (V)
